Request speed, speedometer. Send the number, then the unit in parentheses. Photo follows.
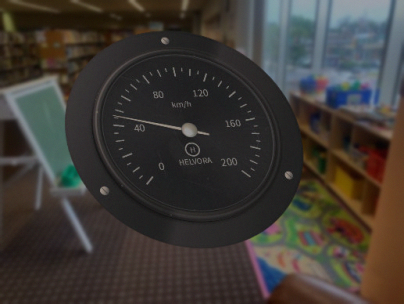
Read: 45 (km/h)
